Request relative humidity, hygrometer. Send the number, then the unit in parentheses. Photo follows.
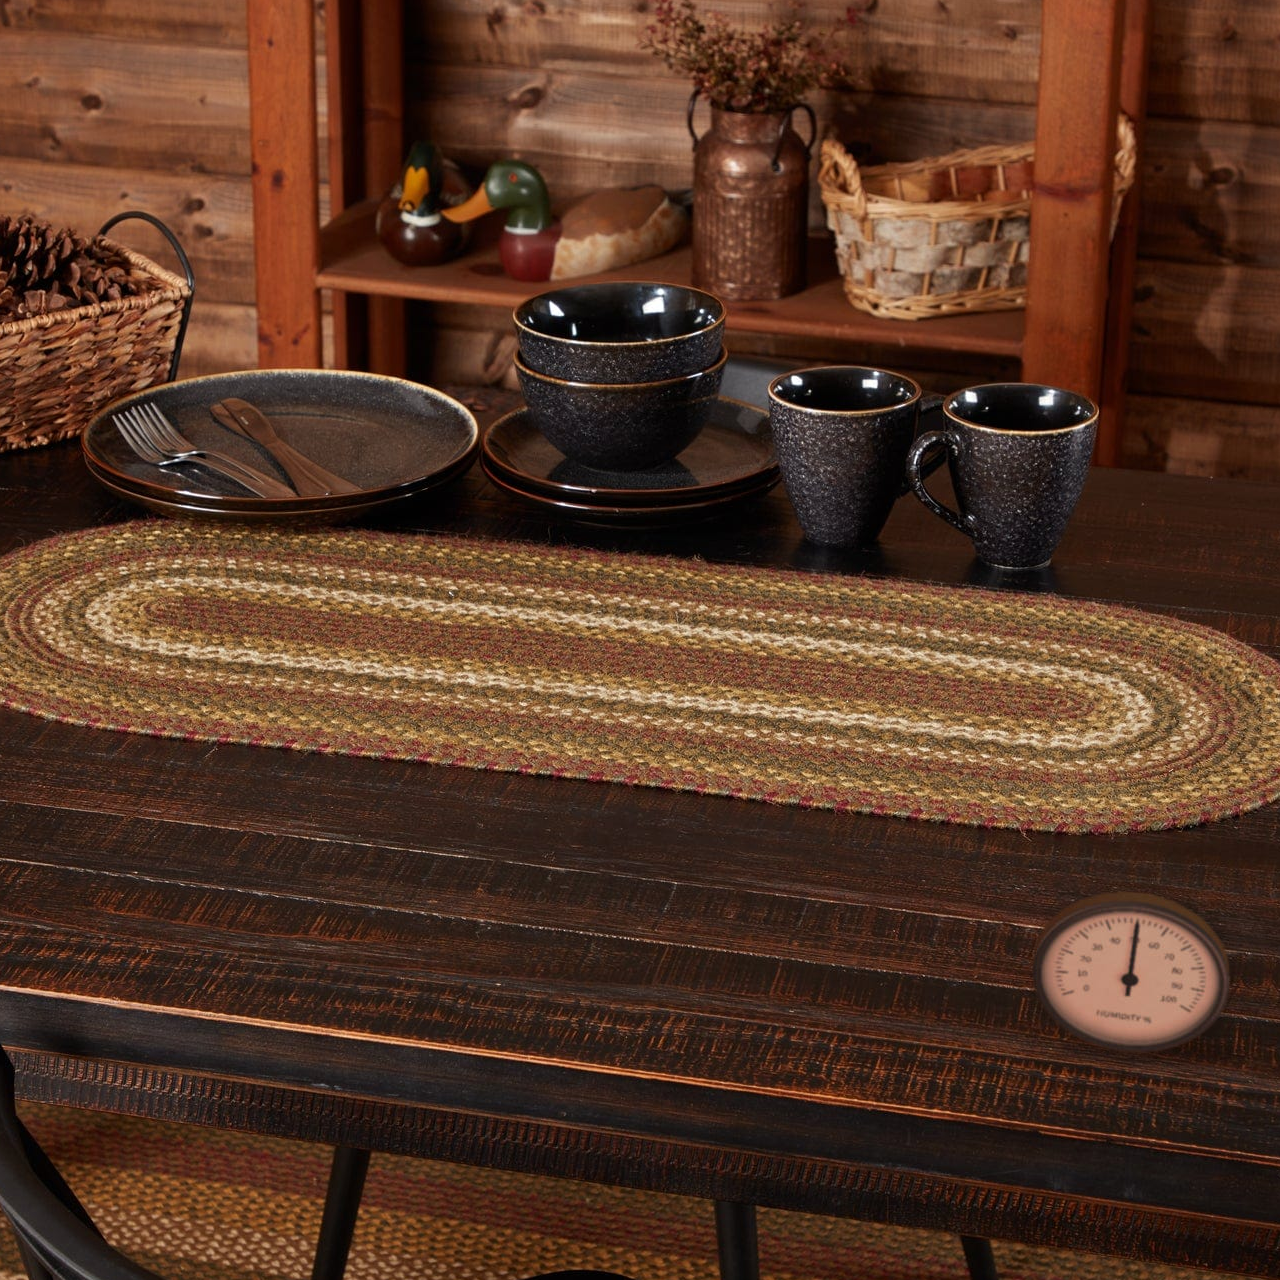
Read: 50 (%)
